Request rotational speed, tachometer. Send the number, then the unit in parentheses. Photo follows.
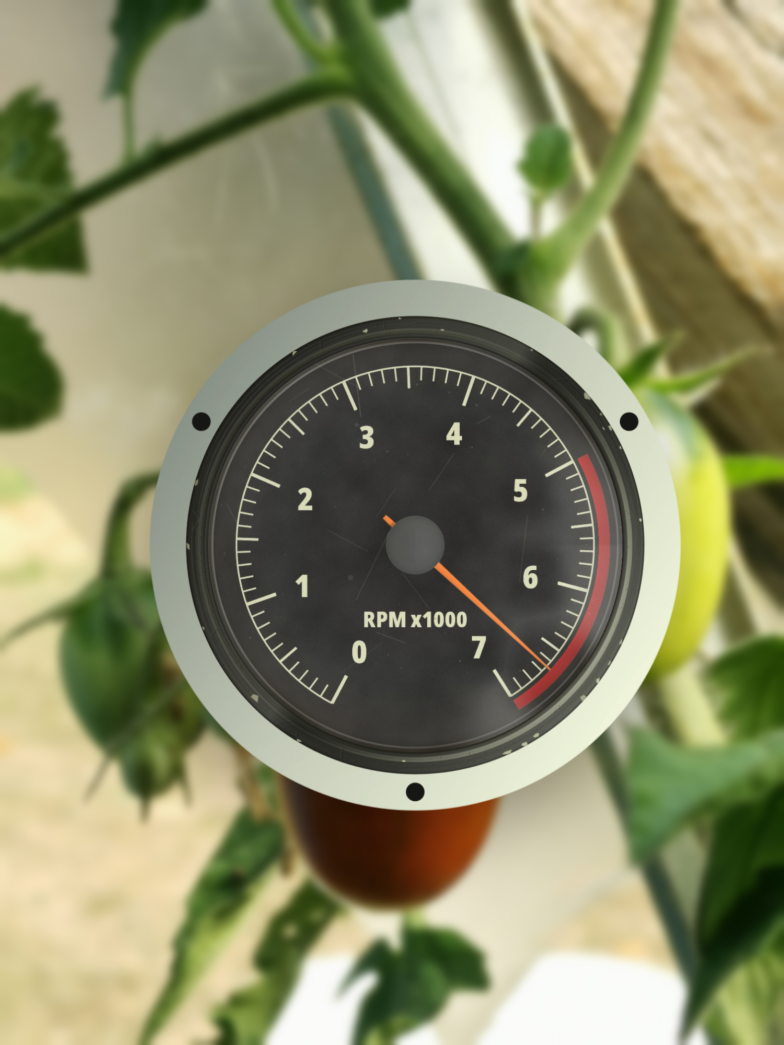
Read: 6650 (rpm)
